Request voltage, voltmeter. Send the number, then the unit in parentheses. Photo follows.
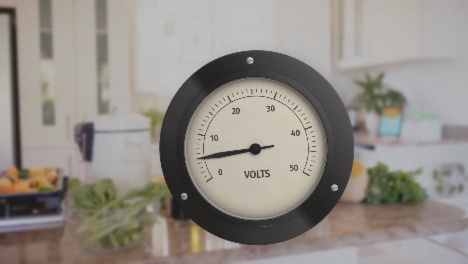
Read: 5 (V)
